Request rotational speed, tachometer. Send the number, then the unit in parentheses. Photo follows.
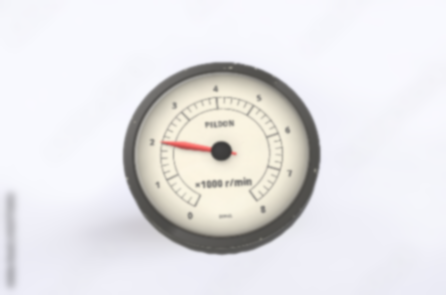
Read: 2000 (rpm)
